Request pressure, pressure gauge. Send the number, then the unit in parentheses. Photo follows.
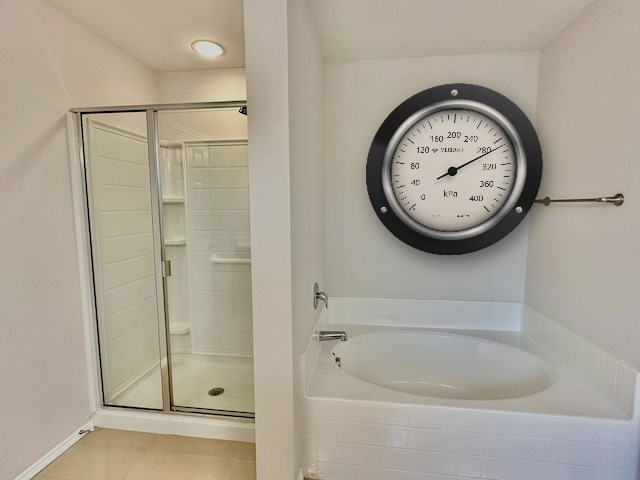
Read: 290 (kPa)
